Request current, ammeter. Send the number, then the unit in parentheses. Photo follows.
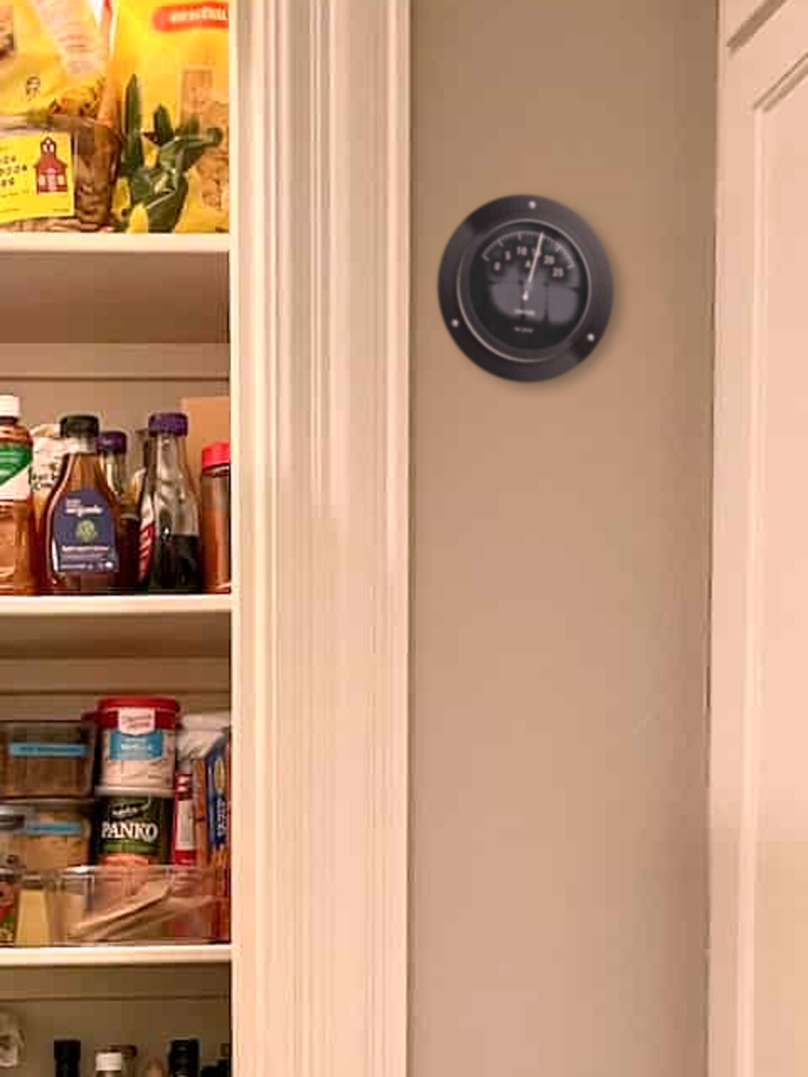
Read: 15 (A)
